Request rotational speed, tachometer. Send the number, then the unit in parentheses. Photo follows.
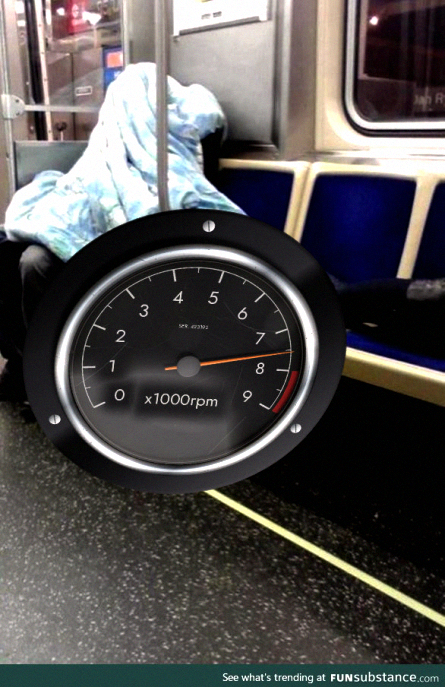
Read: 7500 (rpm)
